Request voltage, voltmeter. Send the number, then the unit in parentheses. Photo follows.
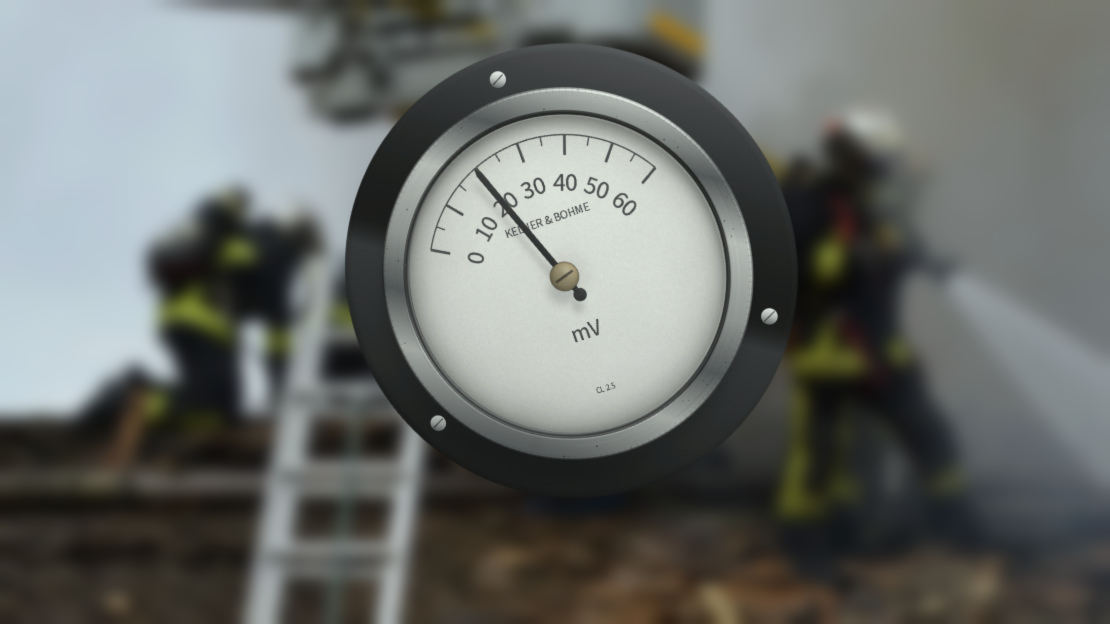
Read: 20 (mV)
